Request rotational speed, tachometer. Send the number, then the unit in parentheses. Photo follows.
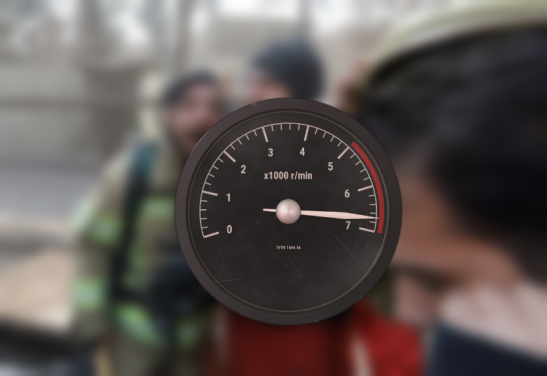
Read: 6700 (rpm)
